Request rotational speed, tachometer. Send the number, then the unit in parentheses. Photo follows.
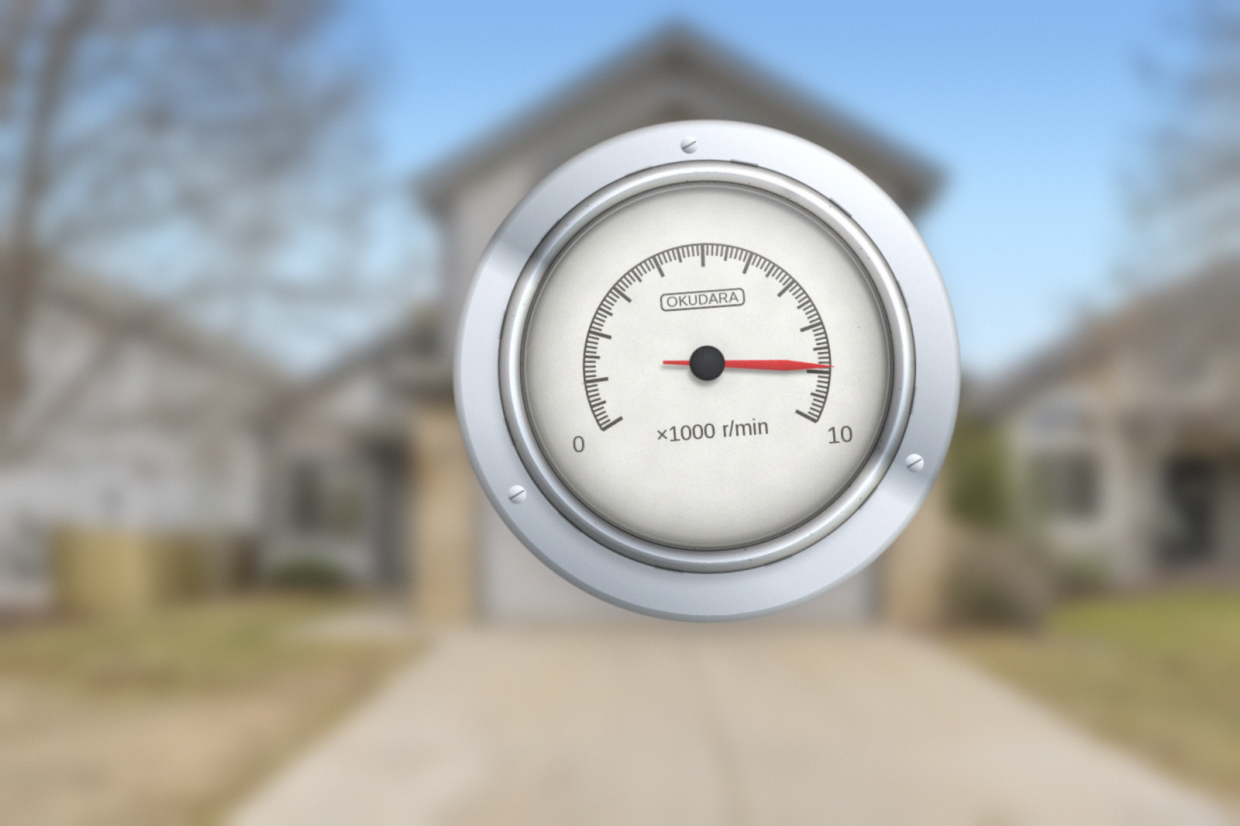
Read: 8900 (rpm)
